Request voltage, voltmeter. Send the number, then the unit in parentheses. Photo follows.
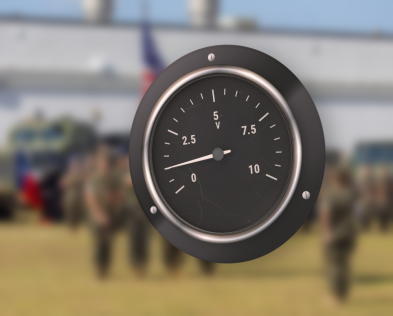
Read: 1 (V)
